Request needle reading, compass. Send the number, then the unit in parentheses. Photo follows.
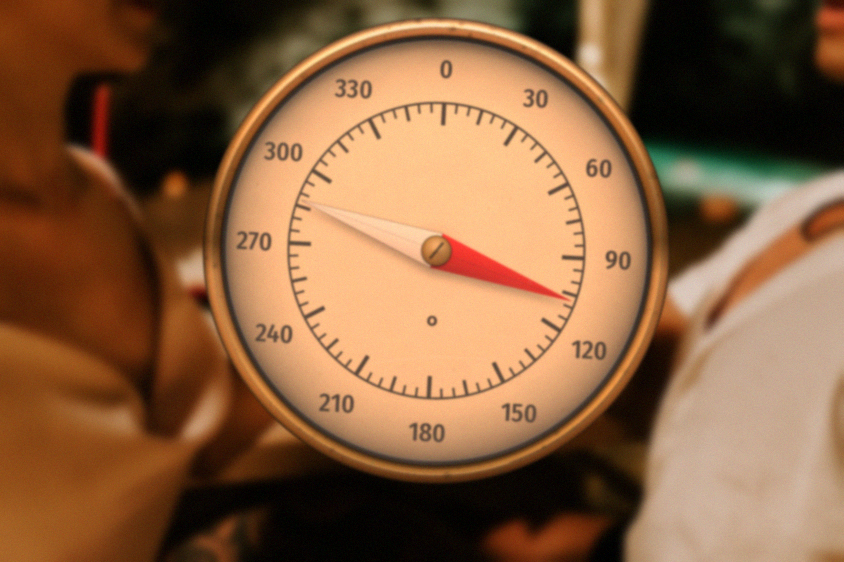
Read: 107.5 (°)
